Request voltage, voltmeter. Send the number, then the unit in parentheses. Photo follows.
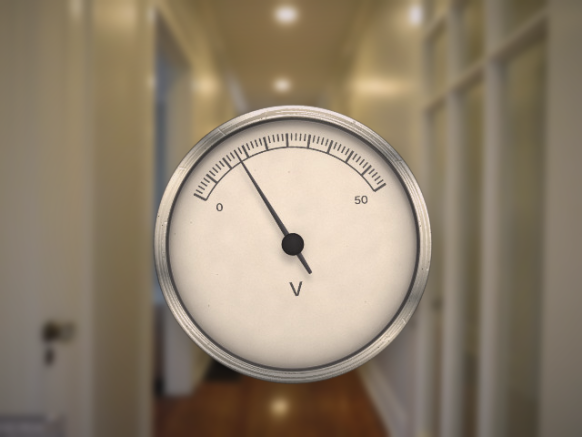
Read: 13 (V)
